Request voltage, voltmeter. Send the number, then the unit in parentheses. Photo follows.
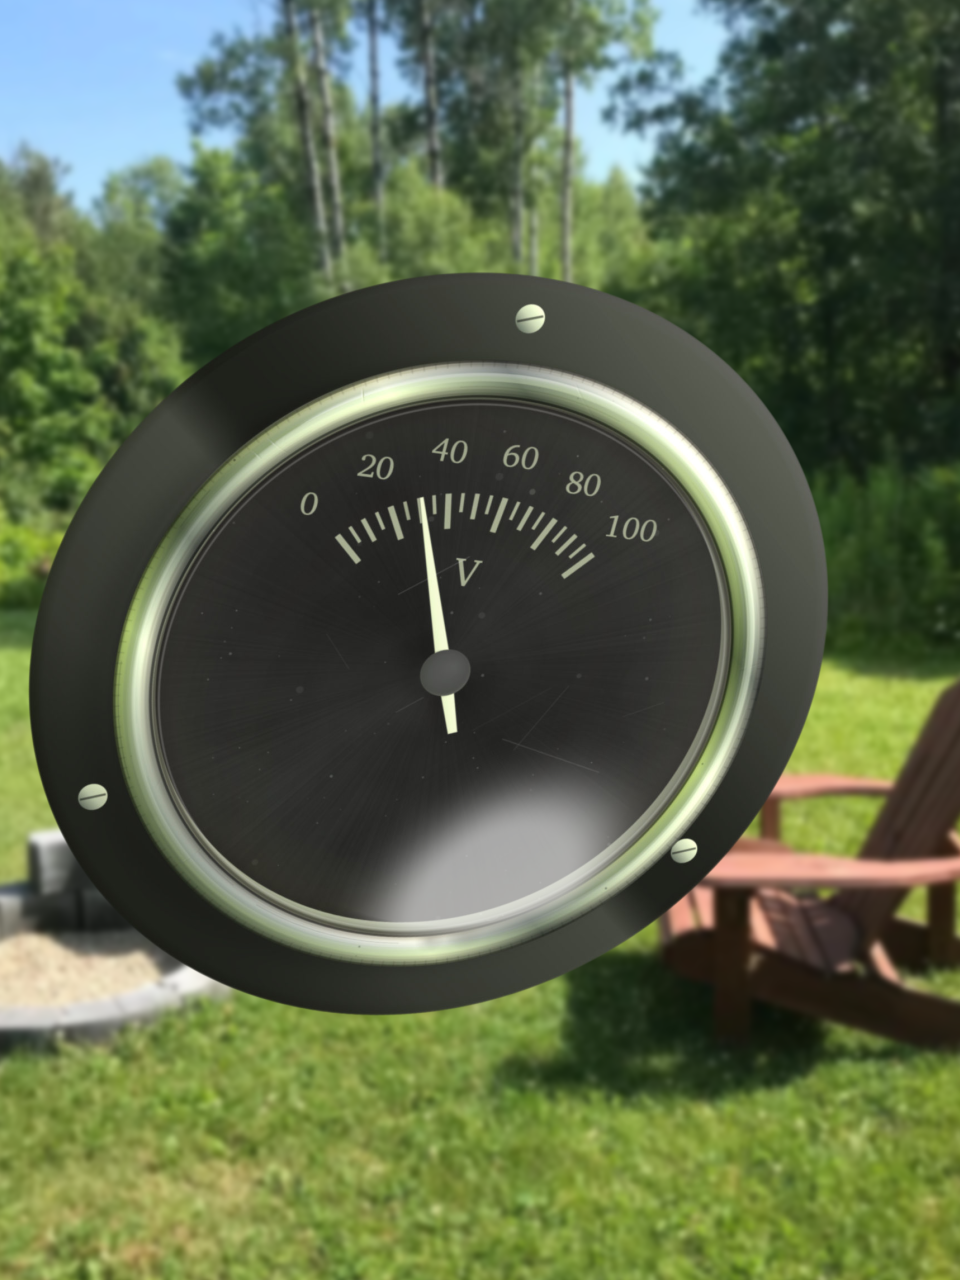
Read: 30 (V)
